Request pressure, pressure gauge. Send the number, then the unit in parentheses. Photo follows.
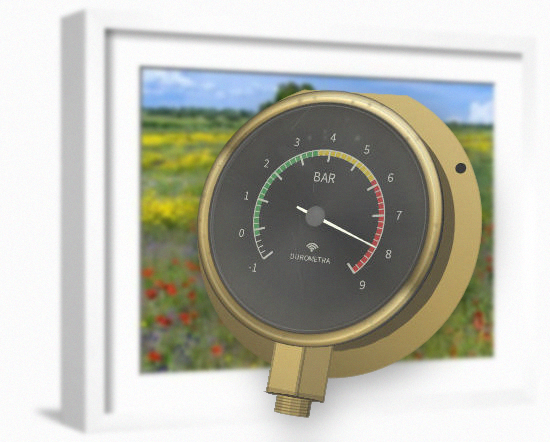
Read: 8 (bar)
